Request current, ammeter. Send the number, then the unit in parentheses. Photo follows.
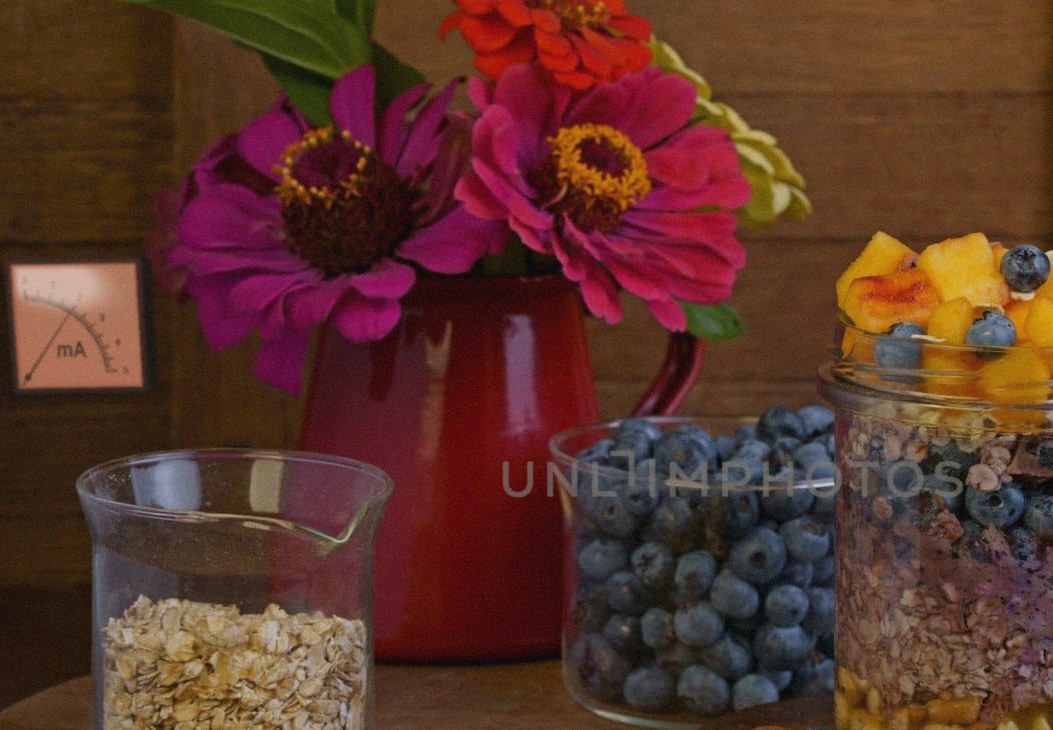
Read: 2 (mA)
